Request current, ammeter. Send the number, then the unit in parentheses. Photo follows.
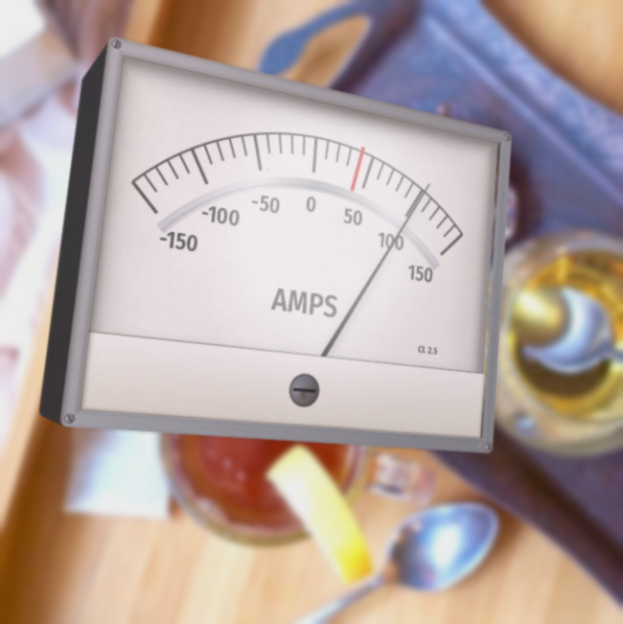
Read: 100 (A)
